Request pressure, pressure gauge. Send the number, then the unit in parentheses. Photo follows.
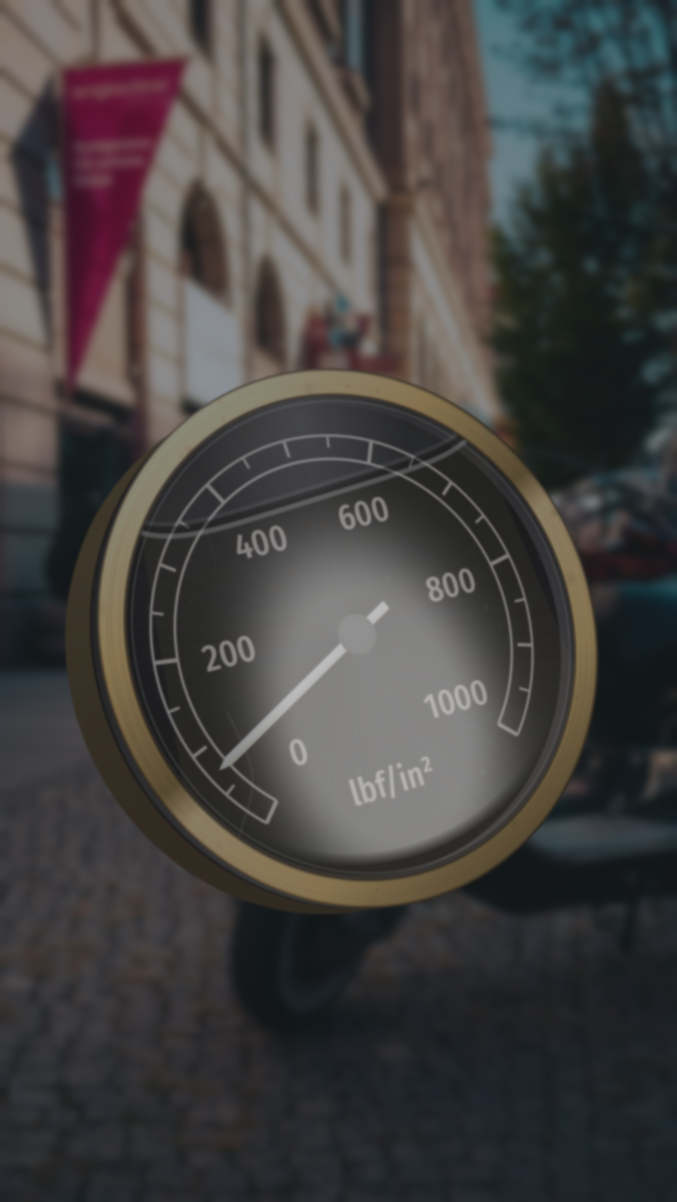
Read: 75 (psi)
